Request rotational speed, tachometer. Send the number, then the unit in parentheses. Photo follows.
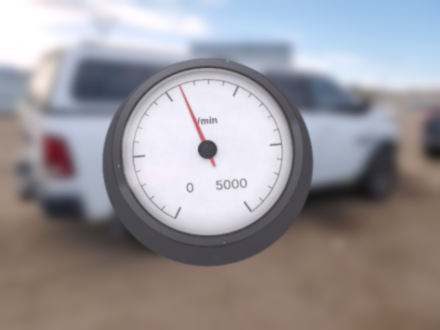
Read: 2200 (rpm)
